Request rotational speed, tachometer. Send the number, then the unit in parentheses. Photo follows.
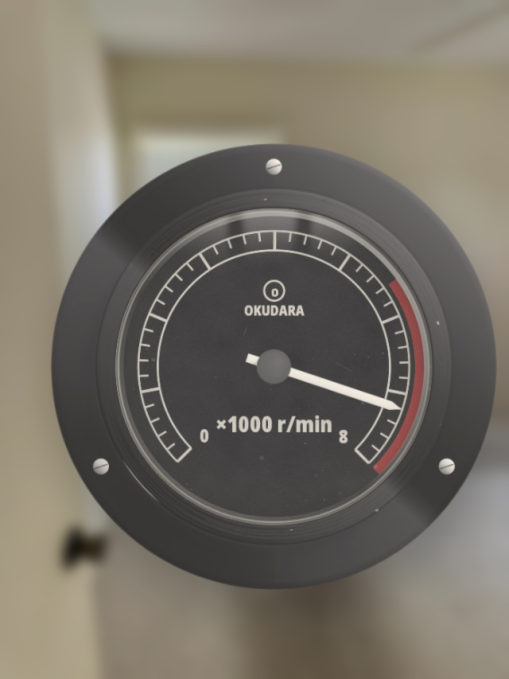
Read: 7200 (rpm)
